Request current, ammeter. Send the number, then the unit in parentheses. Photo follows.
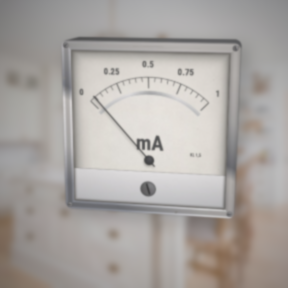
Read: 0.05 (mA)
